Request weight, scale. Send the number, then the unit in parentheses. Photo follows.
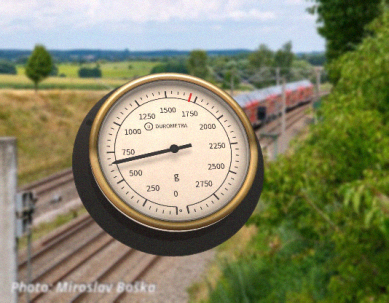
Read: 650 (g)
